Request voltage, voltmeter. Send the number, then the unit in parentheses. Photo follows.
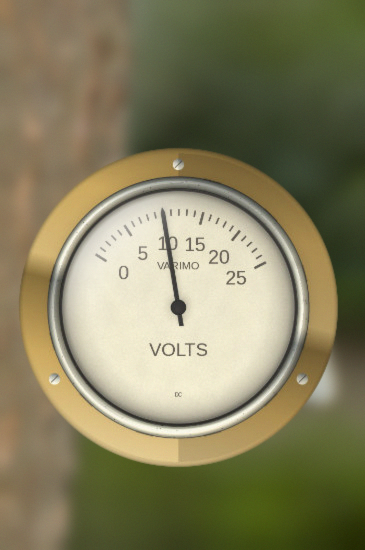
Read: 10 (V)
